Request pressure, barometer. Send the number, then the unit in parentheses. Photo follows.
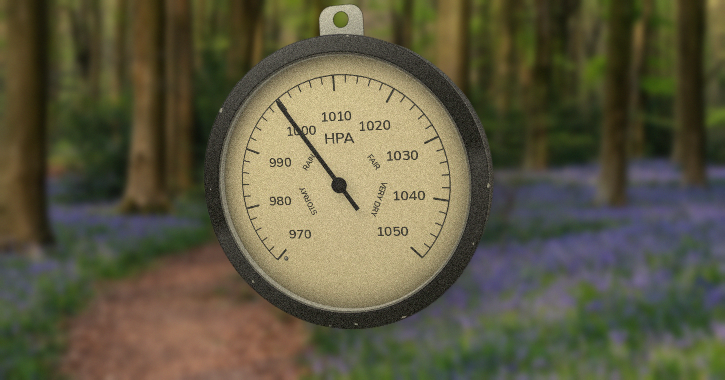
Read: 1000 (hPa)
